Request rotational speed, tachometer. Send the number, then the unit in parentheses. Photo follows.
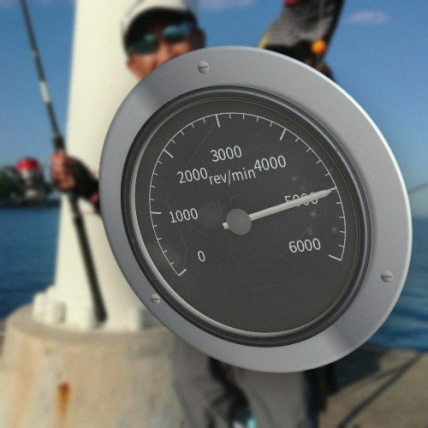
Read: 5000 (rpm)
